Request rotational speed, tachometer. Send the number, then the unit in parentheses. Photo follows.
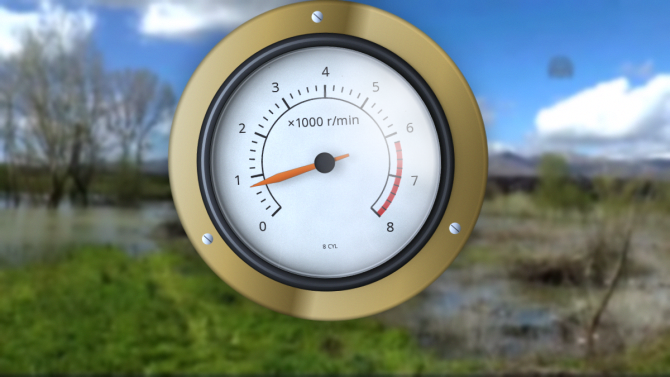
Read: 800 (rpm)
